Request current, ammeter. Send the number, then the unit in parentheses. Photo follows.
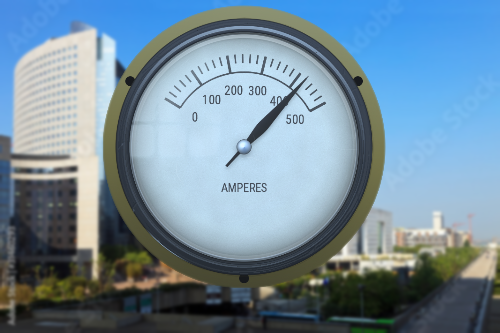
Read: 420 (A)
